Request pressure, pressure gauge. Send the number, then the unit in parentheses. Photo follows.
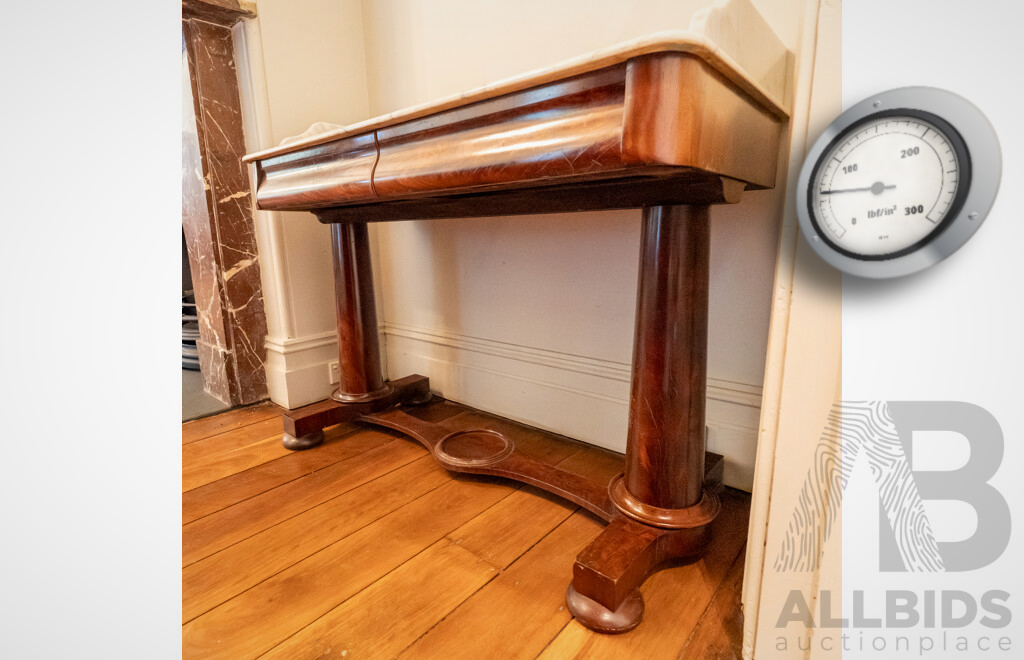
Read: 60 (psi)
